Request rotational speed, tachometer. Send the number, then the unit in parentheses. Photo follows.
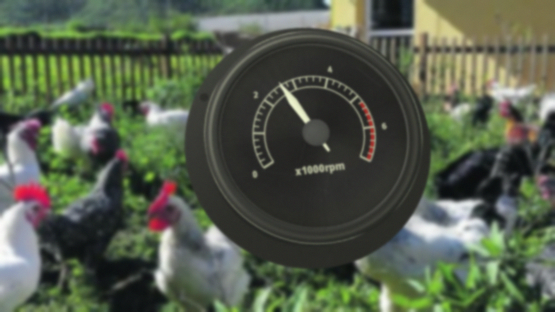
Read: 2600 (rpm)
